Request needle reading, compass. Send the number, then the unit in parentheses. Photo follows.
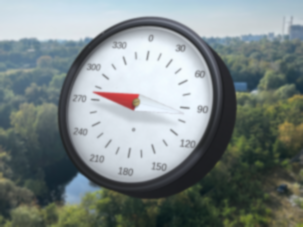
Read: 277.5 (°)
